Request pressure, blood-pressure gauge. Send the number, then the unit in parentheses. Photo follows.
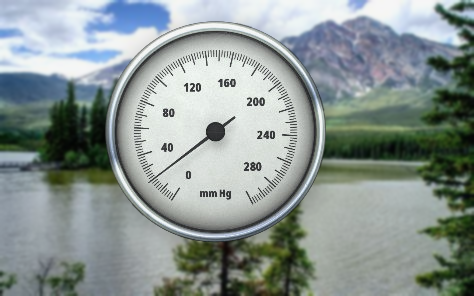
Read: 20 (mmHg)
